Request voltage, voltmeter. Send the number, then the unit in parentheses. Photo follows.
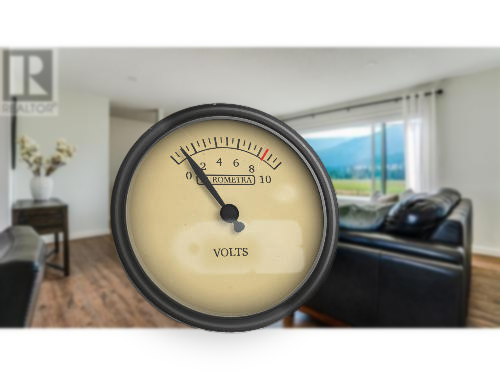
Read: 1 (V)
